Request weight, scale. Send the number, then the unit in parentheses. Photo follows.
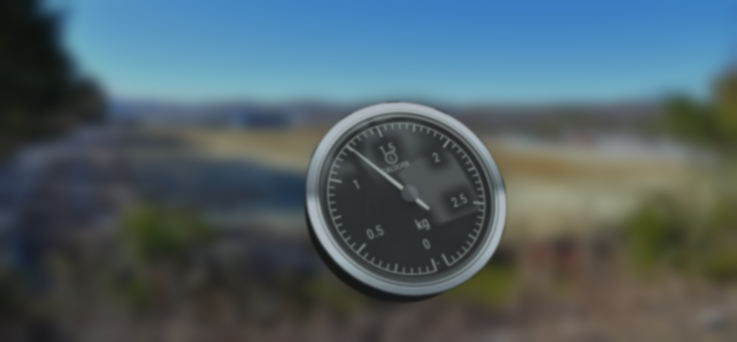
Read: 1.25 (kg)
